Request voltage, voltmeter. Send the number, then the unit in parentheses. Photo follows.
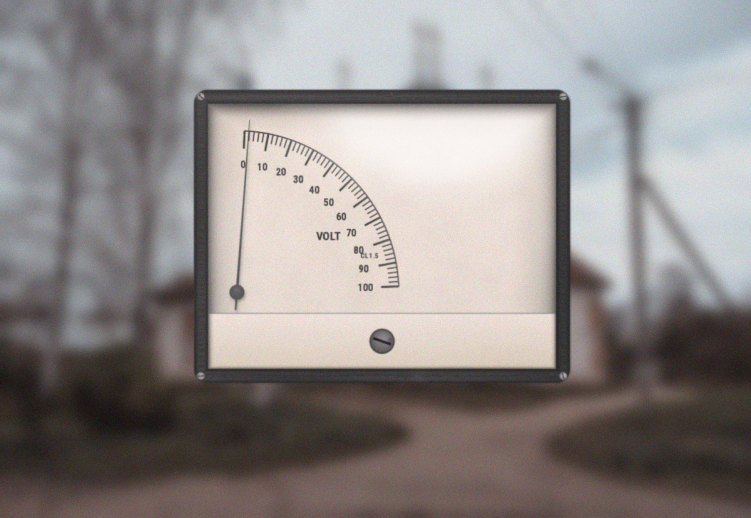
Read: 2 (V)
